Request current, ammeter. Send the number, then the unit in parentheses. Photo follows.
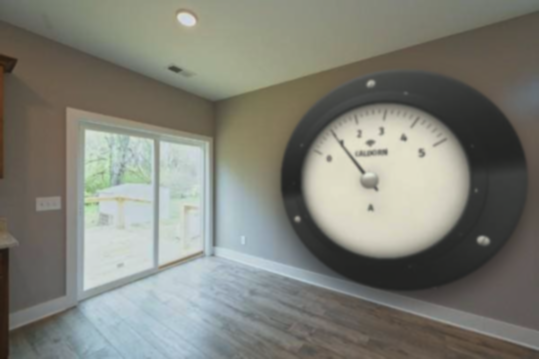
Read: 1 (A)
